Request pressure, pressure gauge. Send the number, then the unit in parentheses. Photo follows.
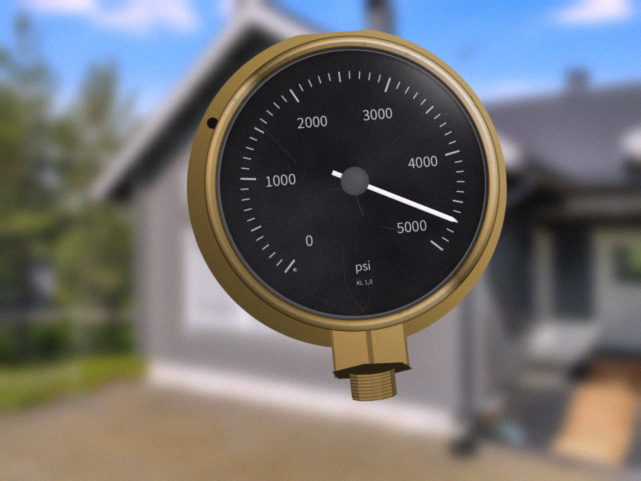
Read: 4700 (psi)
